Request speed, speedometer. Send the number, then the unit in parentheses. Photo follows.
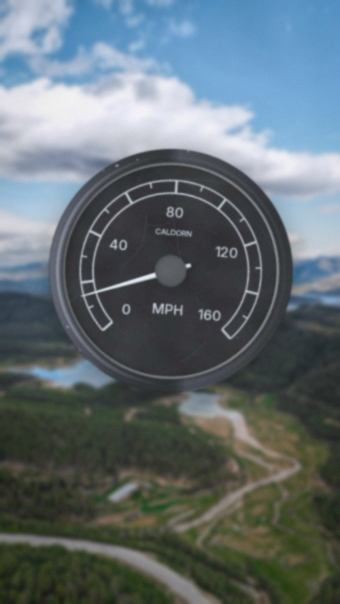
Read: 15 (mph)
